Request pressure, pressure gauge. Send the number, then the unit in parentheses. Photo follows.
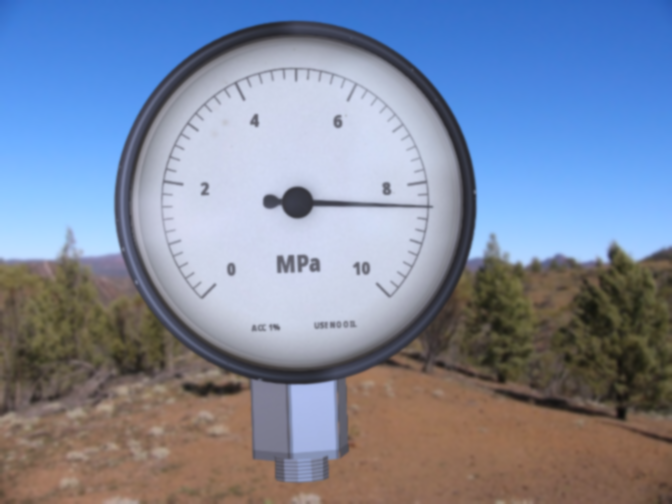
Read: 8.4 (MPa)
